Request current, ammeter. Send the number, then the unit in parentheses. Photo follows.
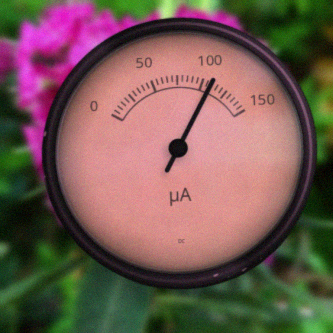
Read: 110 (µA)
